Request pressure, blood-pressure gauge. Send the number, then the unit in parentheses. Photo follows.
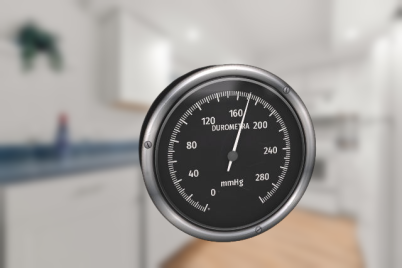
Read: 170 (mmHg)
